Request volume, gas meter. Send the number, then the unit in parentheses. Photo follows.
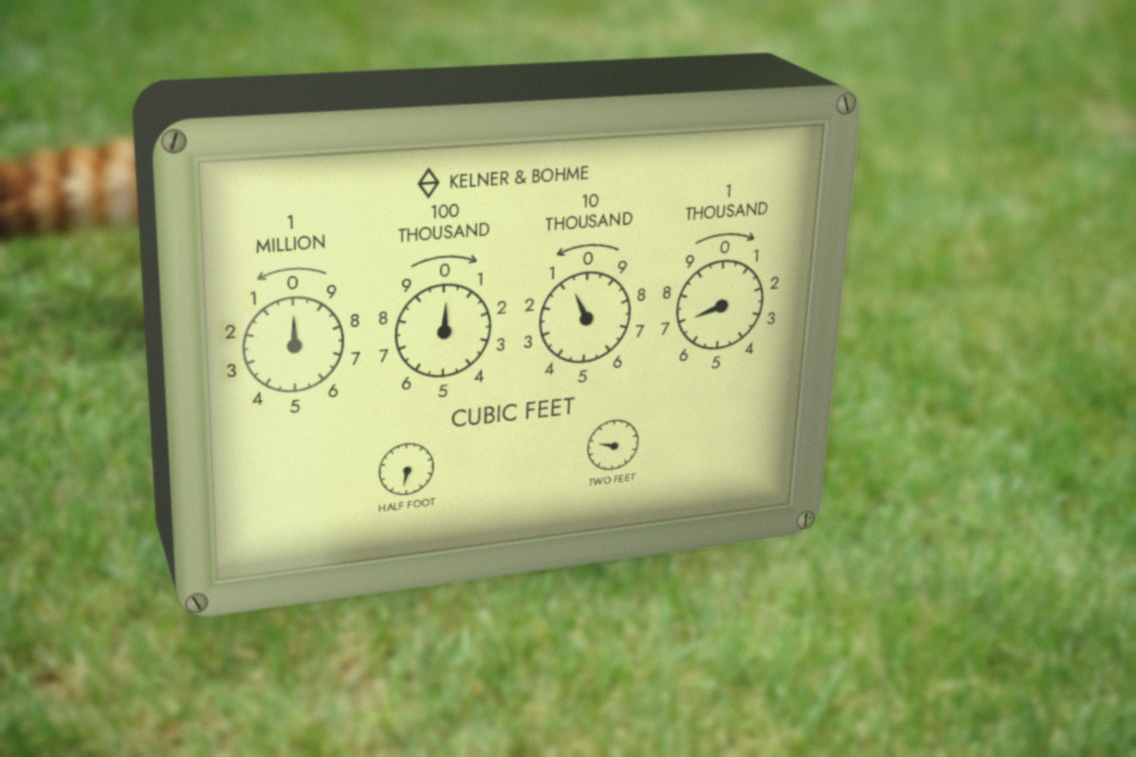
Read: 700 (ft³)
